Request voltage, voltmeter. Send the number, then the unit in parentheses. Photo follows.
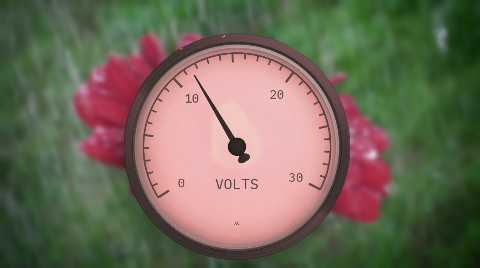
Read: 11.5 (V)
